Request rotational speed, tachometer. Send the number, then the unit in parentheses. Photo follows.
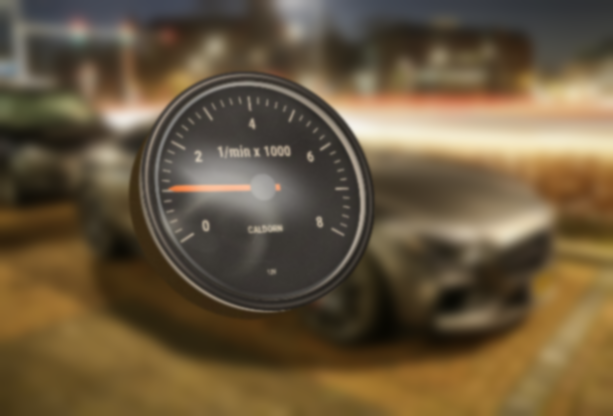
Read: 1000 (rpm)
